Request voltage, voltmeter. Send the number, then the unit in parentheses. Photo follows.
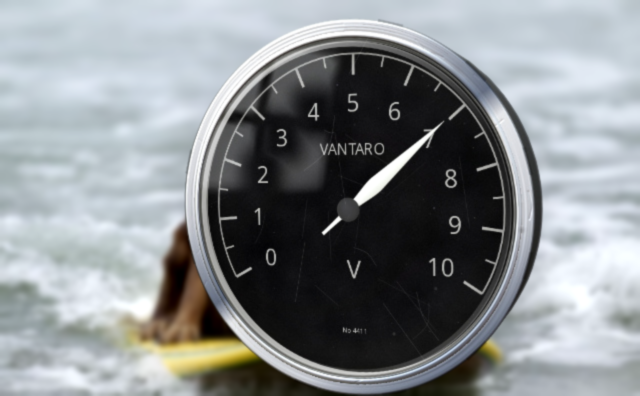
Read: 7 (V)
